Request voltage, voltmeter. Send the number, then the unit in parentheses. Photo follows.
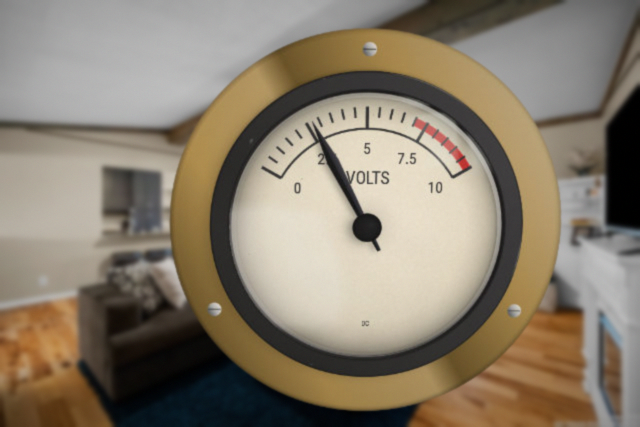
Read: 2.75 (V)
